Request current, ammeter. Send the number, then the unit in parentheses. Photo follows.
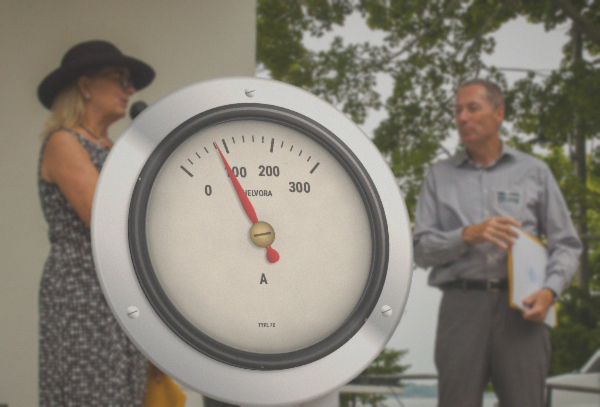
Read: 80 (A)
